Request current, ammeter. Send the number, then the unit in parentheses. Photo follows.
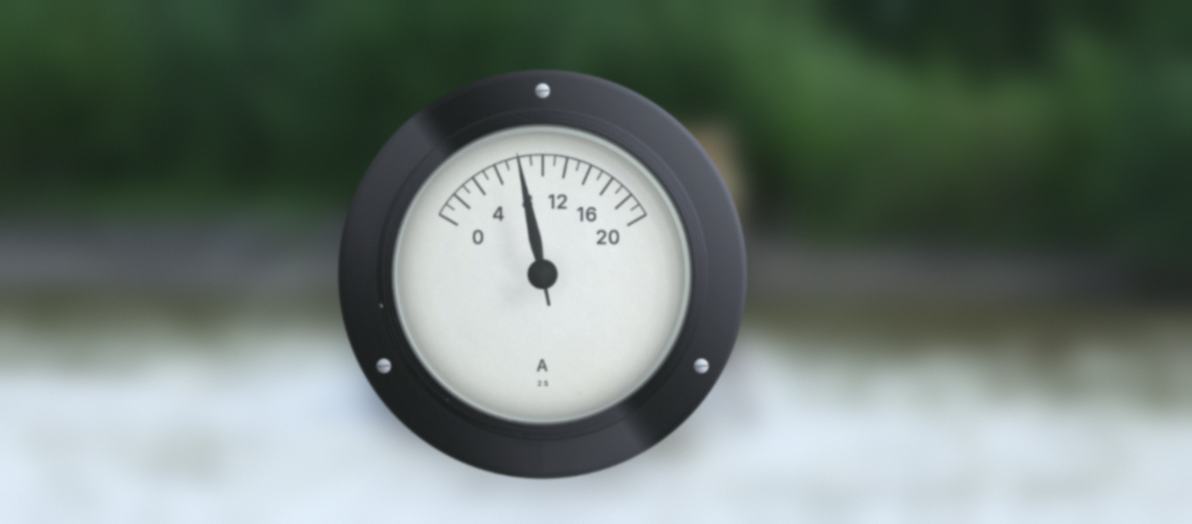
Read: 8 (A)
